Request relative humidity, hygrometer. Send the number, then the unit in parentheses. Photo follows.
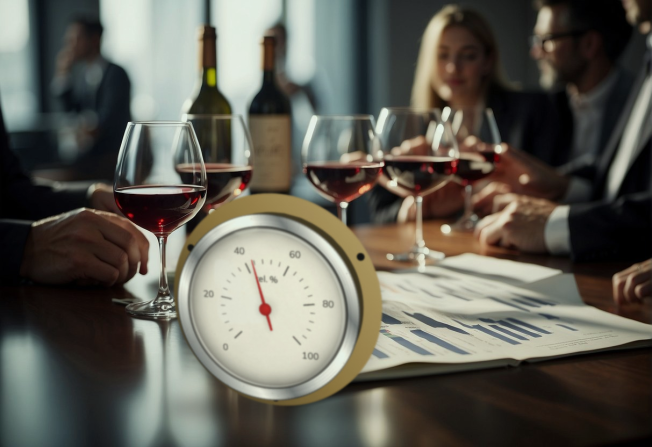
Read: 44 (%)
